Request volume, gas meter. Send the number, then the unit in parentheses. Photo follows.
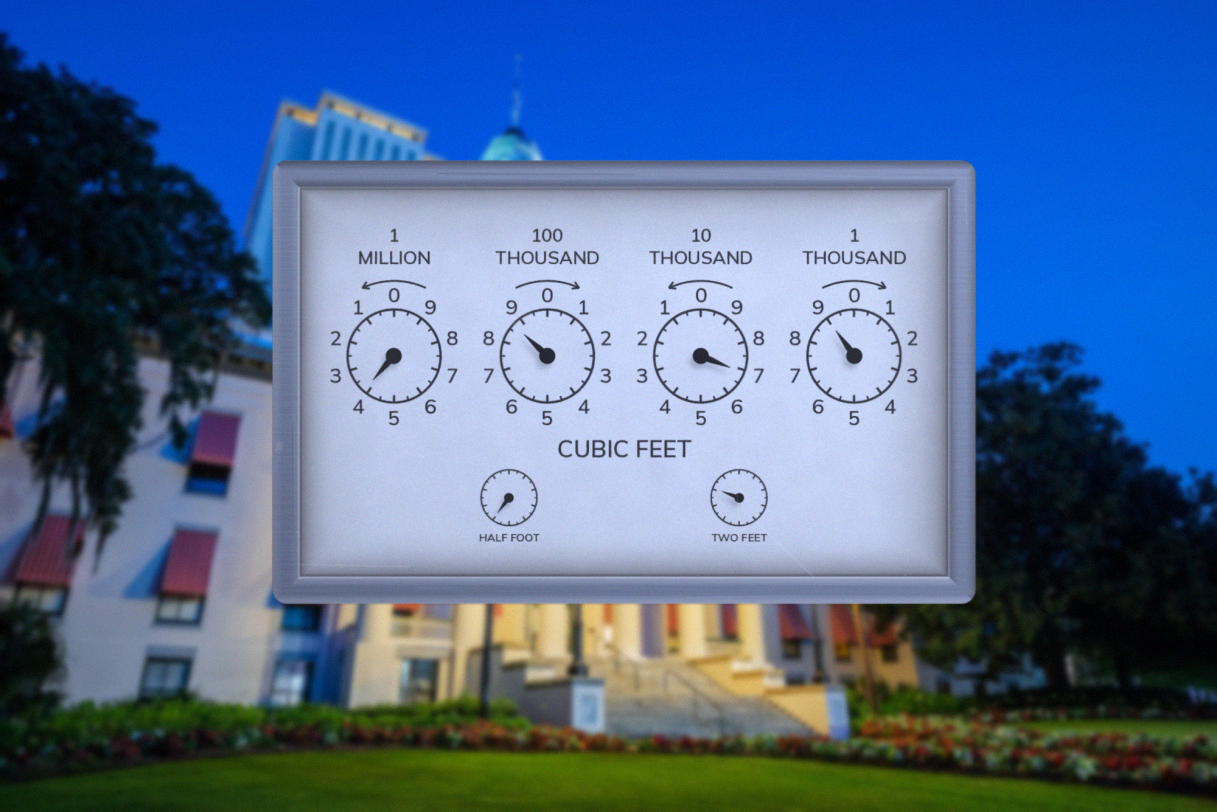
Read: 386900 (ft³)
